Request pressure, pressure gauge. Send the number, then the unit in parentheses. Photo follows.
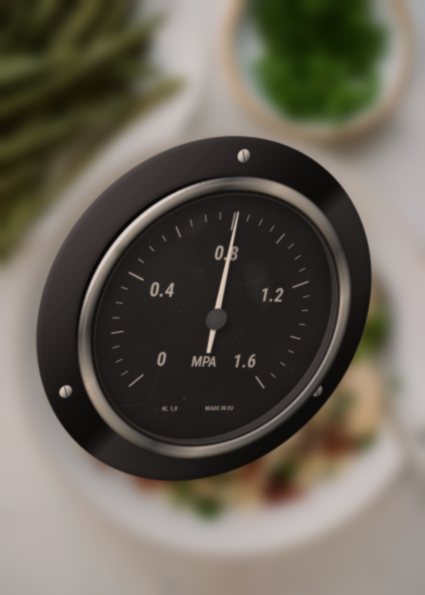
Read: 0.8 (MPa)
